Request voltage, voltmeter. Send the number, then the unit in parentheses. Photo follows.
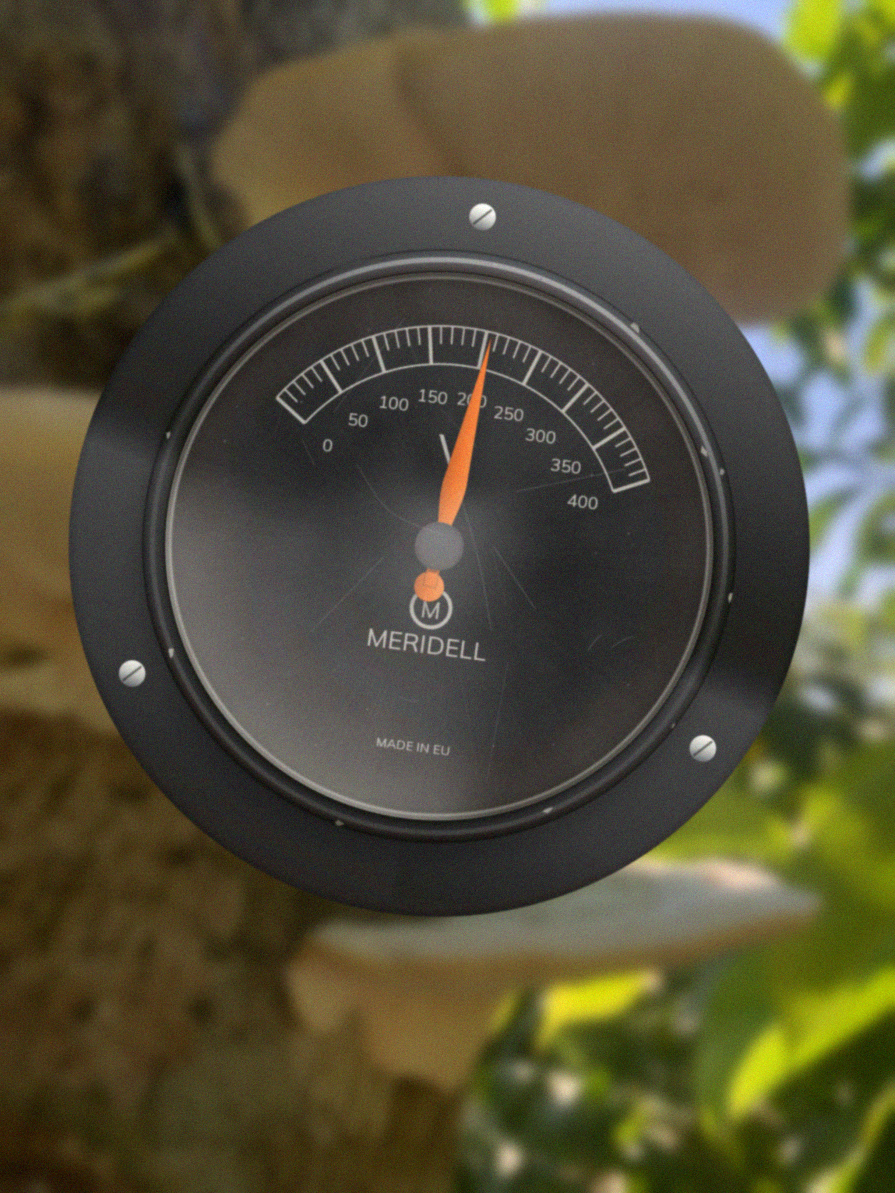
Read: 205 (V)
